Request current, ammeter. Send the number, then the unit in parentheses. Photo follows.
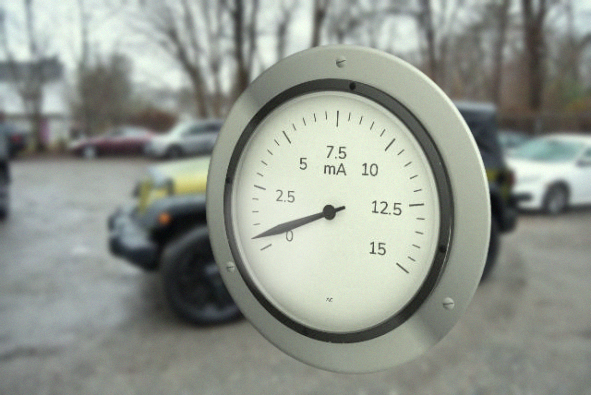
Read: 0.5 (mA)
